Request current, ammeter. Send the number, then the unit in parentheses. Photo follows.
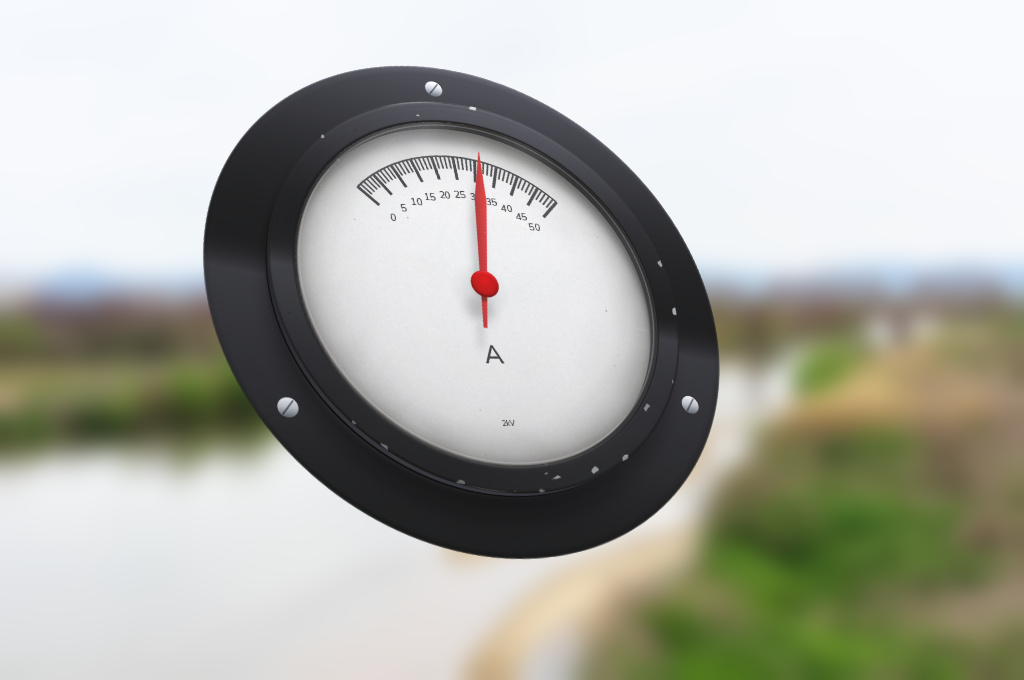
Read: 30 (A)
